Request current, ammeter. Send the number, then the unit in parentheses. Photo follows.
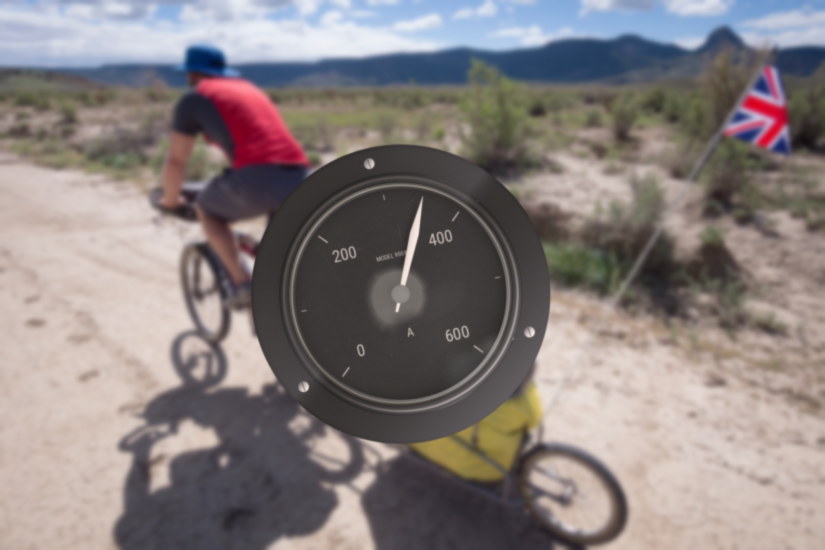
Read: 350 (A)
